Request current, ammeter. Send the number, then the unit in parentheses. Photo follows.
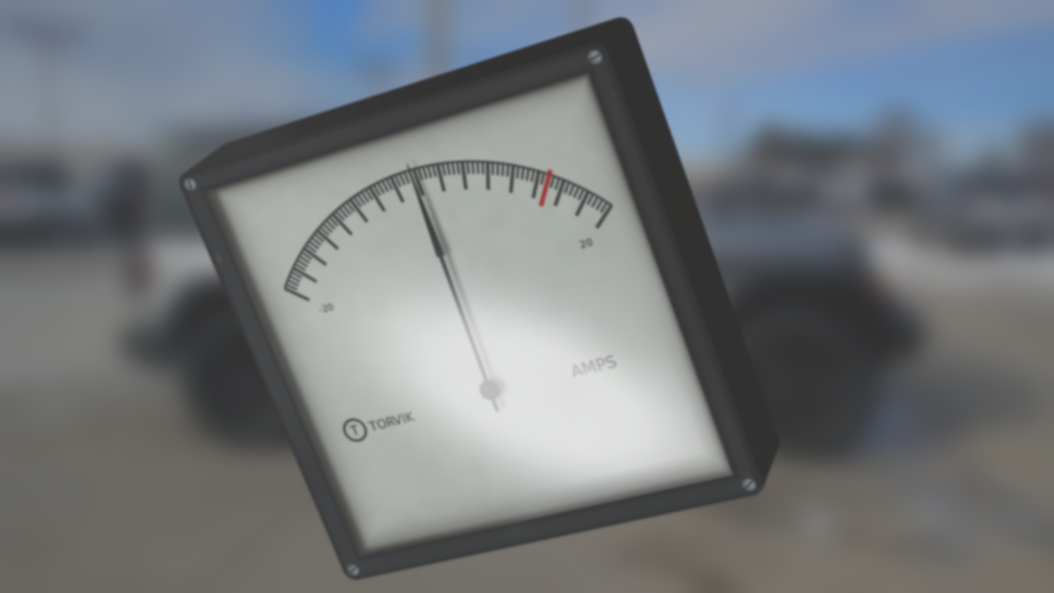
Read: 0 (A)
